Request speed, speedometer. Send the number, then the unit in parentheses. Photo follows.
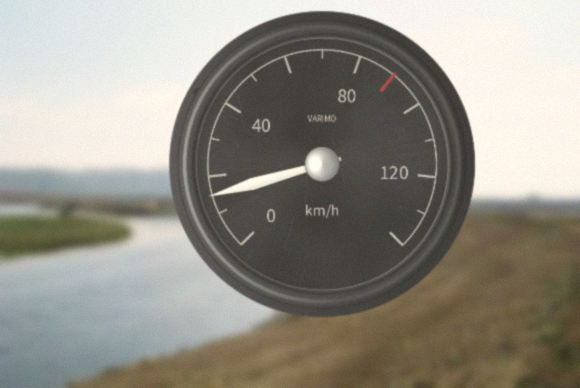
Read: 15 (km/h)
